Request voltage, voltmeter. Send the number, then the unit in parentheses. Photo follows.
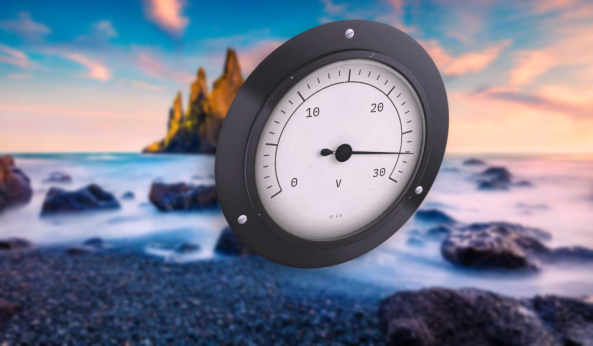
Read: 27 (V)
